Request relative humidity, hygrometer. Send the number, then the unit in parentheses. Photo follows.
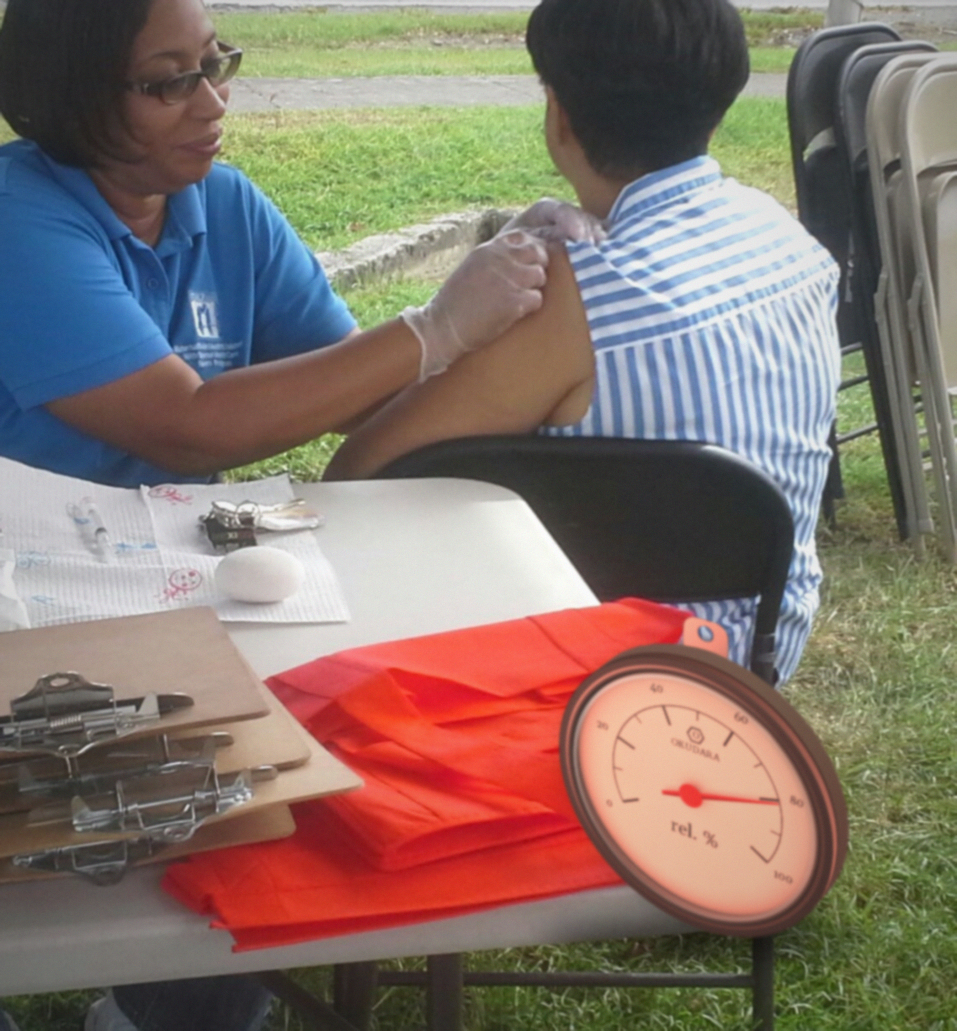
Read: 80 (%)
